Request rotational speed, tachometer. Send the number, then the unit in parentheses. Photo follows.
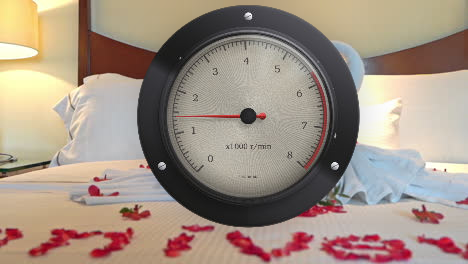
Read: 1400 (rpm)
